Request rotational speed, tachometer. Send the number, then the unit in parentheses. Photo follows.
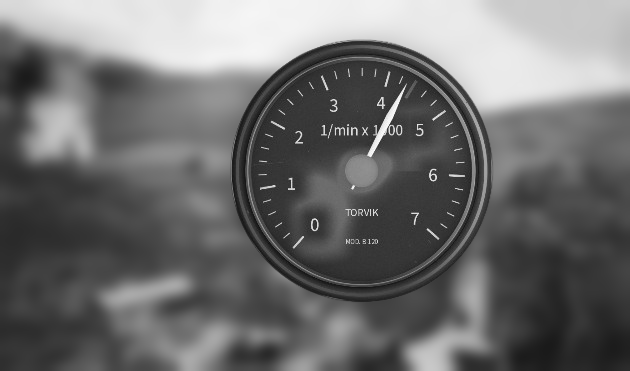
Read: 4300 (rpm)
